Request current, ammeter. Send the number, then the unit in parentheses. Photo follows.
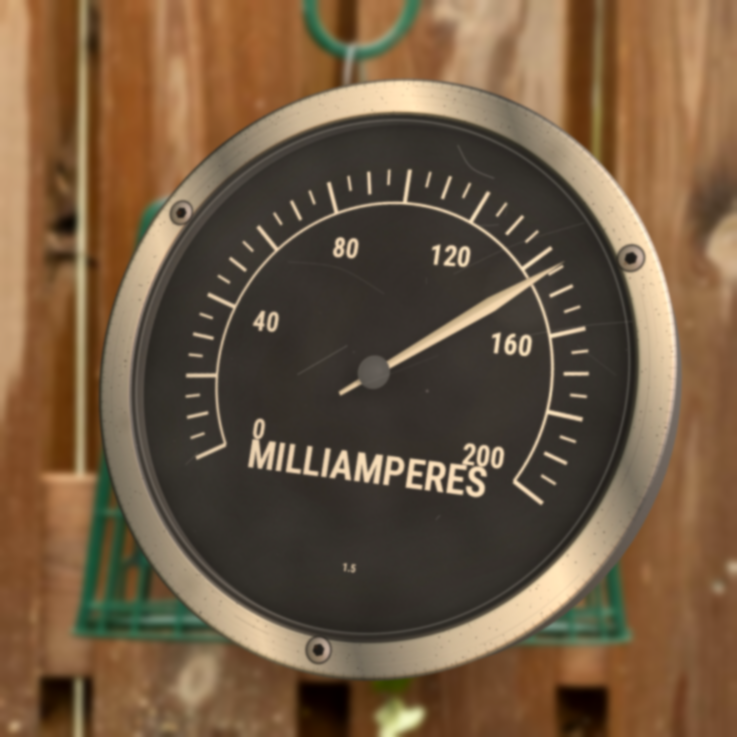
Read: 145 (mA)
